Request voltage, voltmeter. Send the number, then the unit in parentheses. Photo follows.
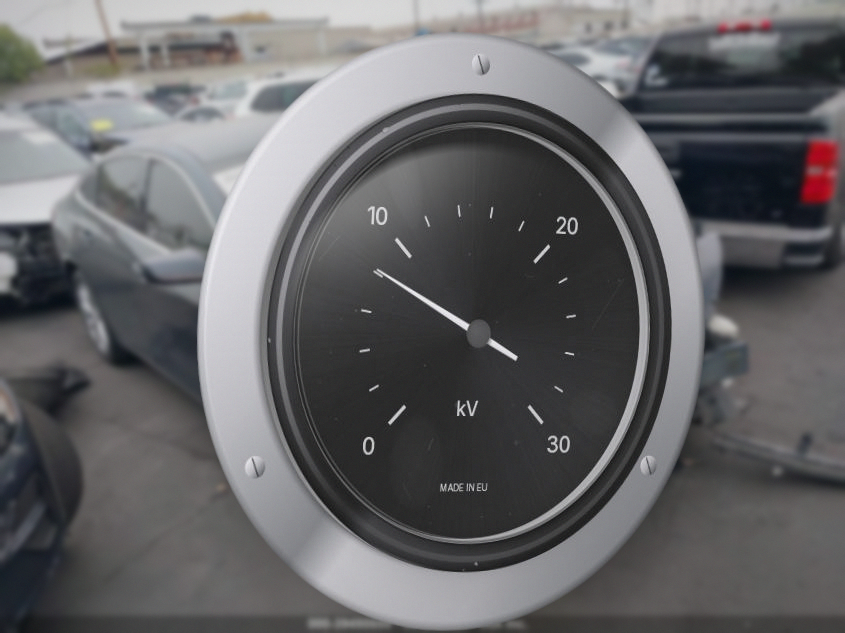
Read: 8 (kV)
